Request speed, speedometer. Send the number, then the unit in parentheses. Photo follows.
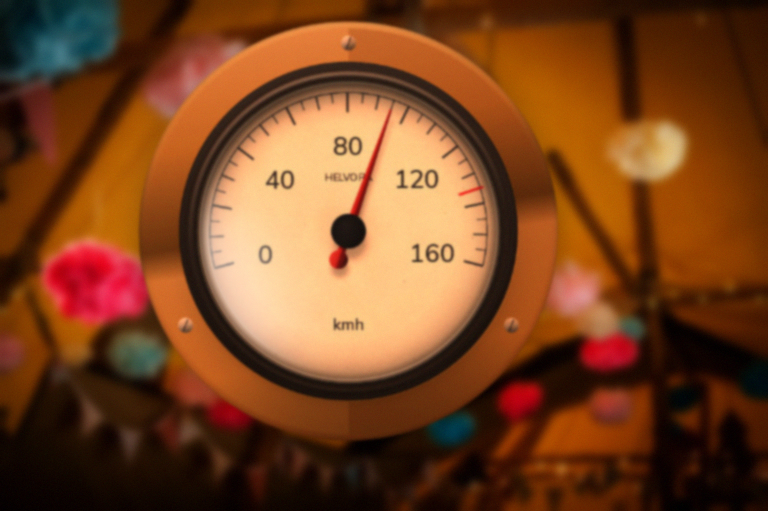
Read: 95 (km/h)
